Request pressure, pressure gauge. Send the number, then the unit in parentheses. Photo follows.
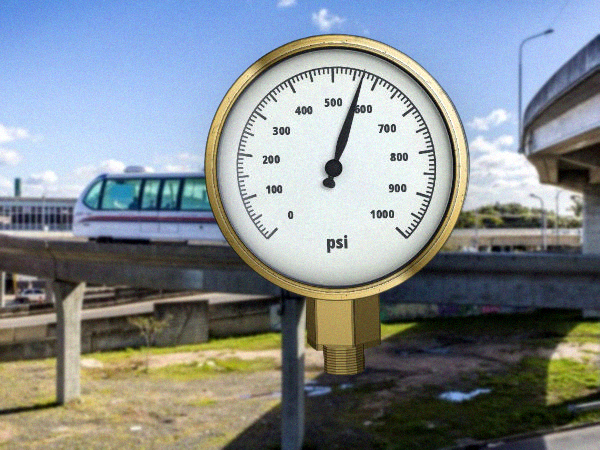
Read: 570 (psi)
